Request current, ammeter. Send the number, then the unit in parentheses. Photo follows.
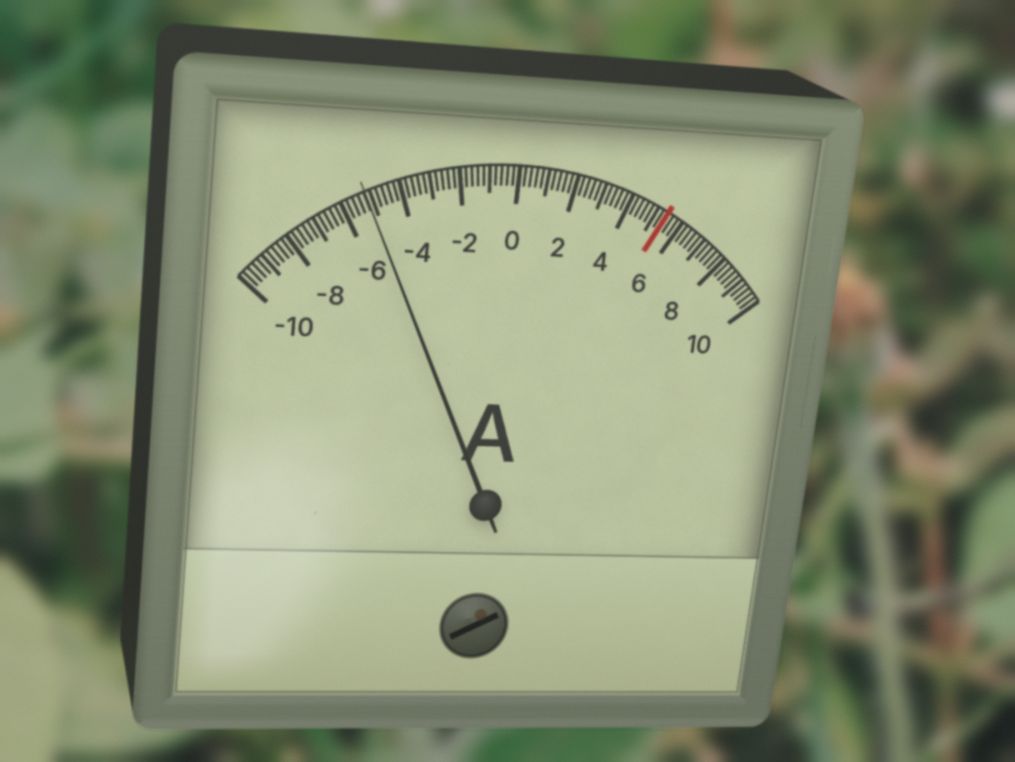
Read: -5.2 (A)
